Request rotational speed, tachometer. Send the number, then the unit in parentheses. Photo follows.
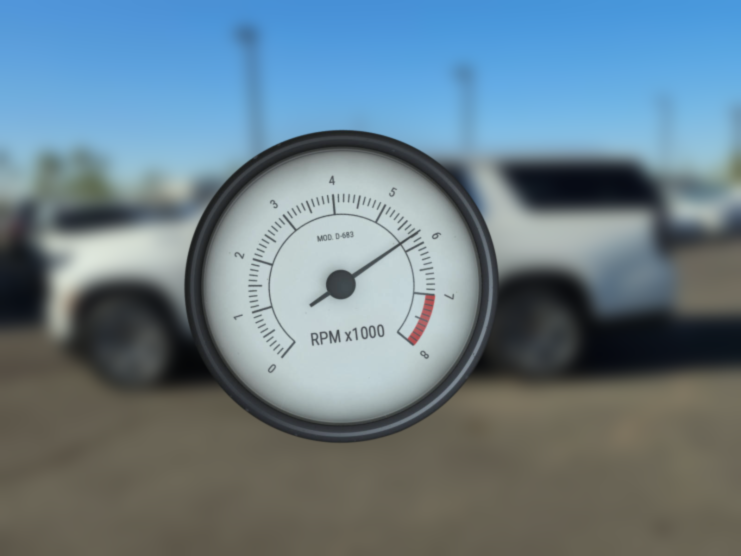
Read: 5800 (rpm)
